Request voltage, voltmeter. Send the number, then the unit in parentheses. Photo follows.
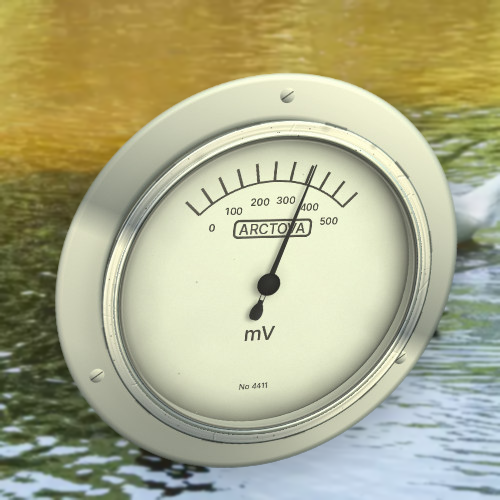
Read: 350 (mV)
